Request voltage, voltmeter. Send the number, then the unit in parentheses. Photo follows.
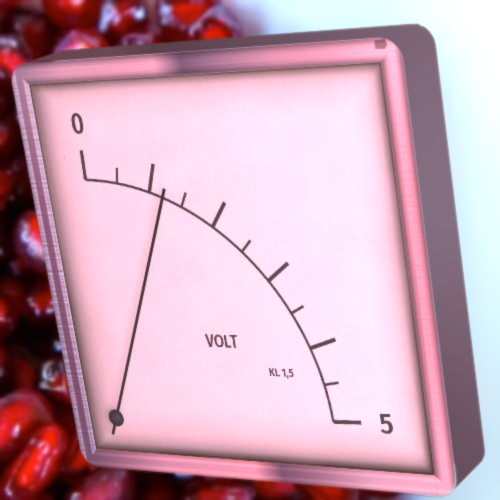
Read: 1.25 (V)
